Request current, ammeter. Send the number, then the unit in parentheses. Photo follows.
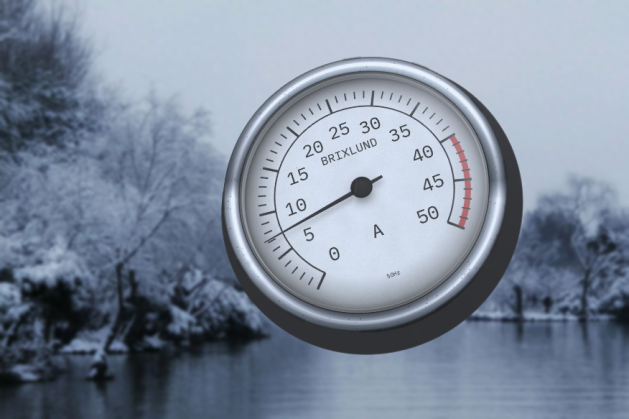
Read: 7 (A)
